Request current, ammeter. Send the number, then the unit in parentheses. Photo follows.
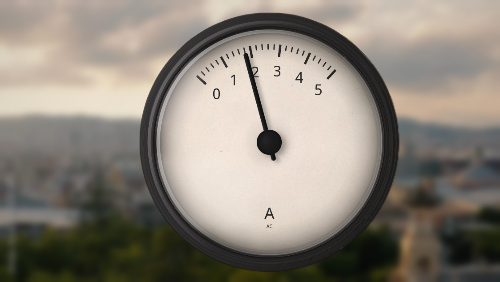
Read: 1.8 (A)
